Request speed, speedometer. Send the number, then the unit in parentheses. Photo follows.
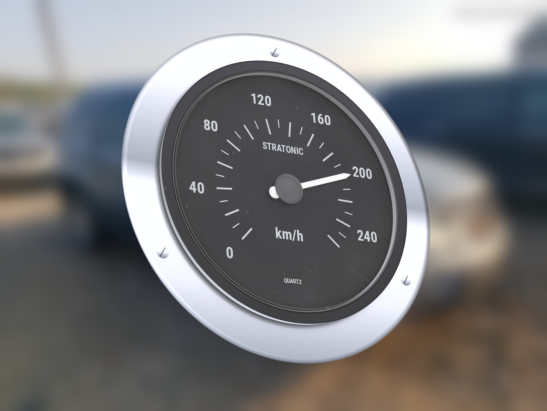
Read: 200 (km/h)
